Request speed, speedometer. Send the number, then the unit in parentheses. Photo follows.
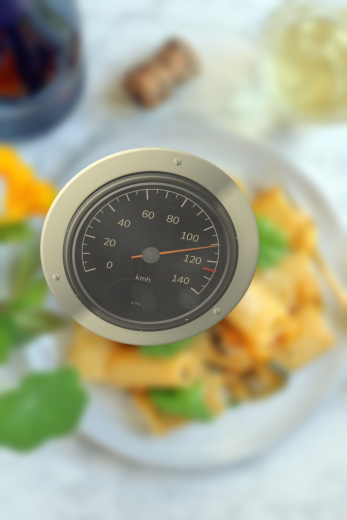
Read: 110 (km/h)
